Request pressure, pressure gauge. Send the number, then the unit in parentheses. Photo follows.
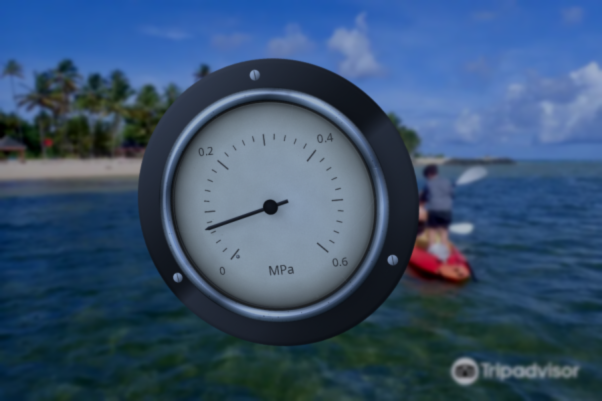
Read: 0.07 (MPa)
